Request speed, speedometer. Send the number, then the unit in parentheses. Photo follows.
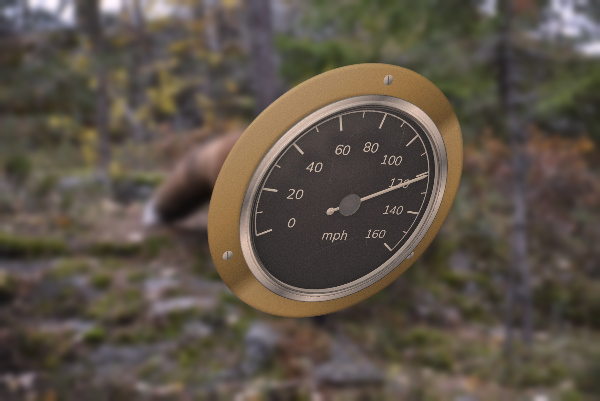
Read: 120 (mph)
